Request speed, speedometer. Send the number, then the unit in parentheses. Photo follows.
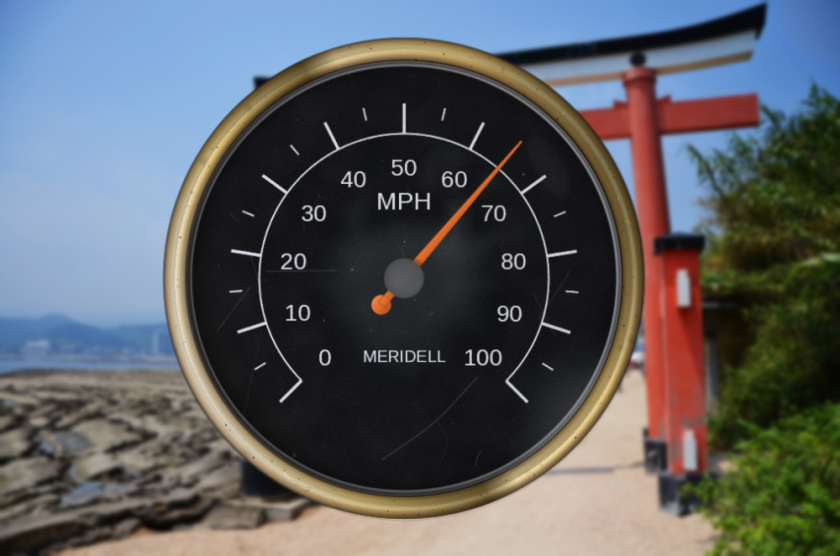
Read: 65 (mph)
